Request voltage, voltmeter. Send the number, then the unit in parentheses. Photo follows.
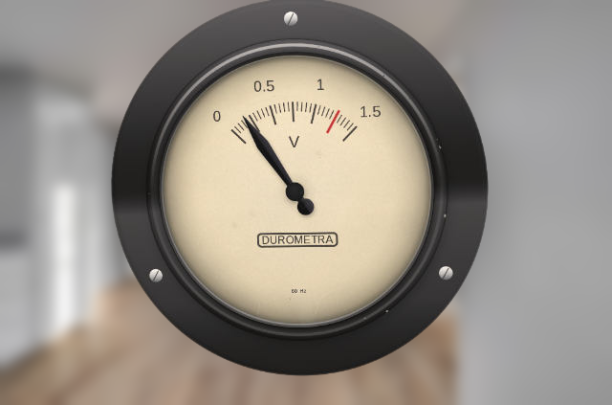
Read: 0.2 (V)
